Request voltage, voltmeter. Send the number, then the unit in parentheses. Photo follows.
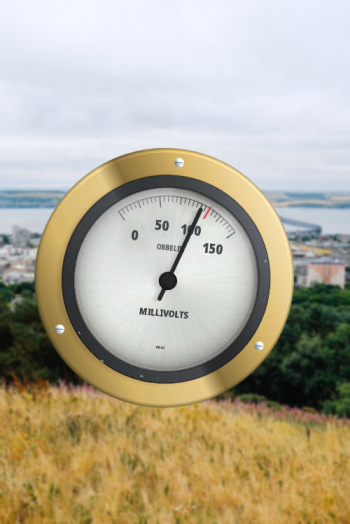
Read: 100 (mV)
